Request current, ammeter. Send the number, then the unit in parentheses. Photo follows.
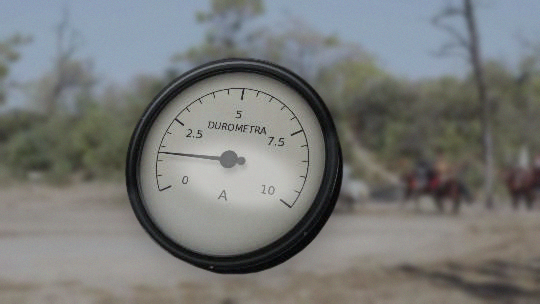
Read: 1.25 (A)
